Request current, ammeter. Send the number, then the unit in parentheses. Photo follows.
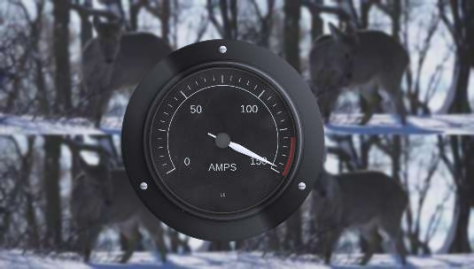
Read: 147.5 (A)
